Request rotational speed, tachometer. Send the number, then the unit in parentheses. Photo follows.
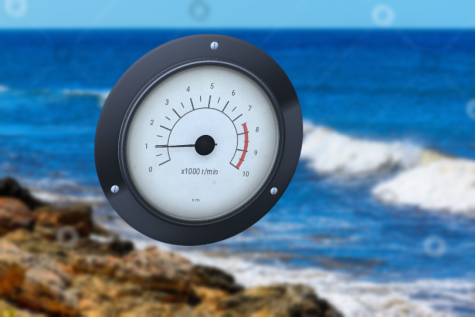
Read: 1000 (rpm)
